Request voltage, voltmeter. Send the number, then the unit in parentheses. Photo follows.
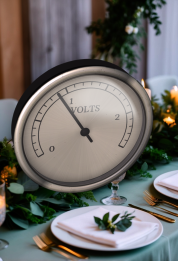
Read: 0.9 (V)
